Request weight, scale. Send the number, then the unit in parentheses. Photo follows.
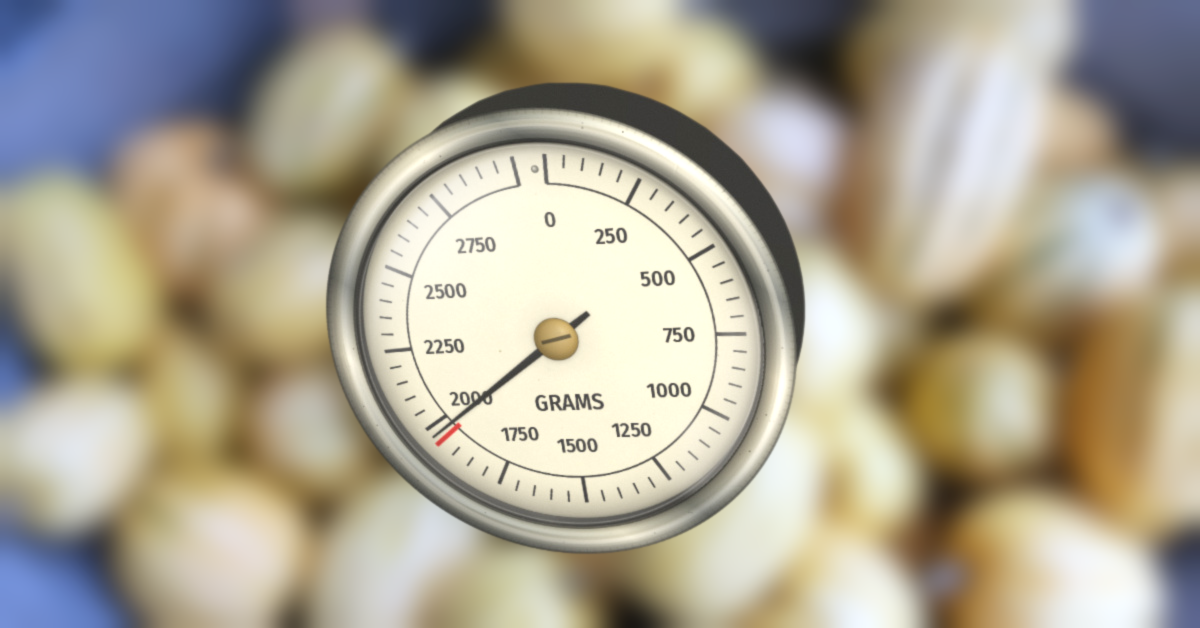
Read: 1975 (g)
